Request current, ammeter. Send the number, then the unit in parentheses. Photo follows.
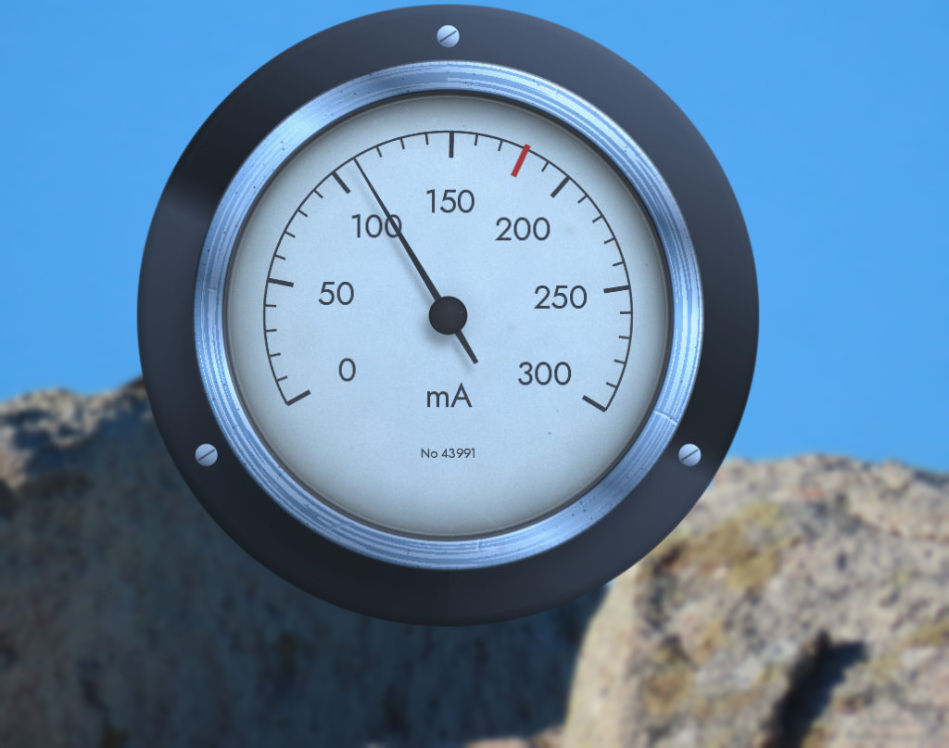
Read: 110 (mA)
